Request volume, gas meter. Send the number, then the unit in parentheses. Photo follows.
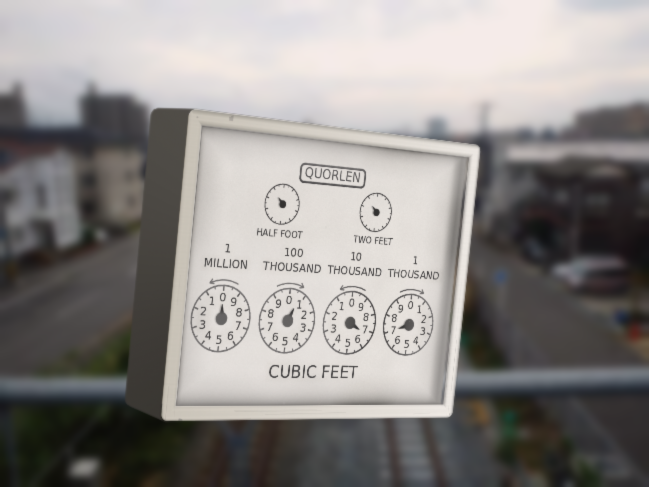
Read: 6700 (ft³)
